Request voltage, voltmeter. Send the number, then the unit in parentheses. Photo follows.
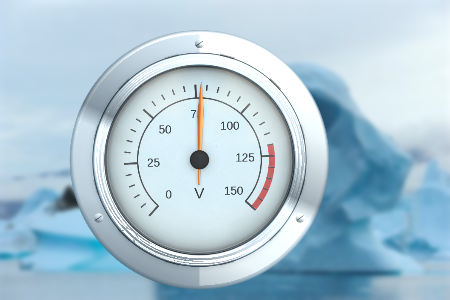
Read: 77.5 (V)
